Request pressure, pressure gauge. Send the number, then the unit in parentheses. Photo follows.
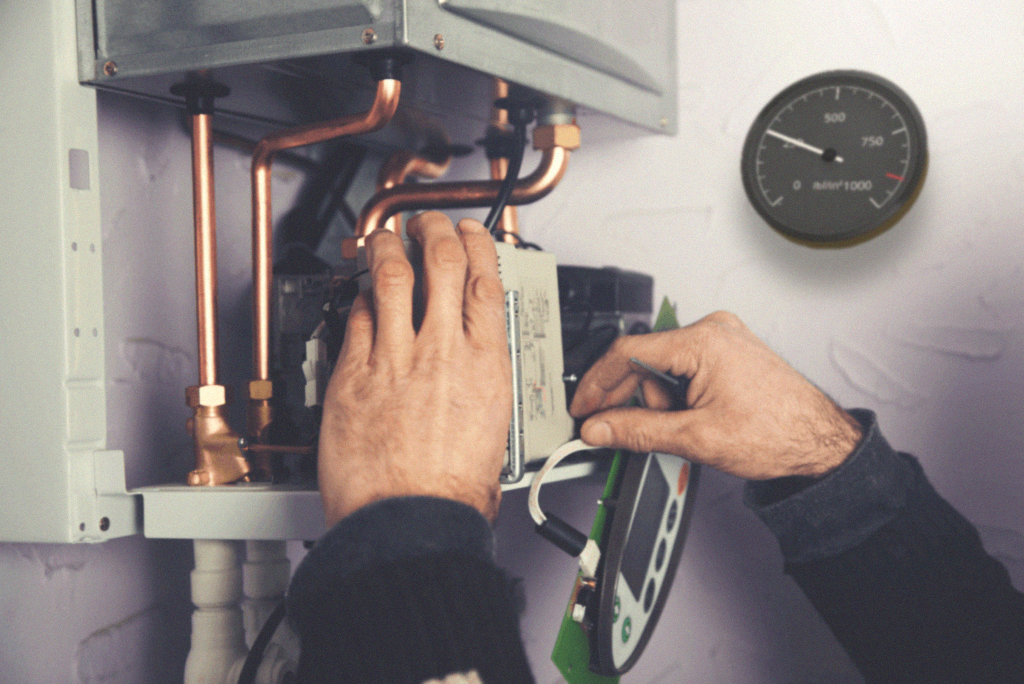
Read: 250 (psi)
